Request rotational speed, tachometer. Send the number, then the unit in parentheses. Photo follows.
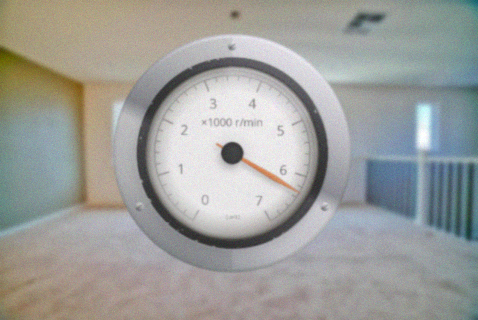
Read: 6300 (rpm)
